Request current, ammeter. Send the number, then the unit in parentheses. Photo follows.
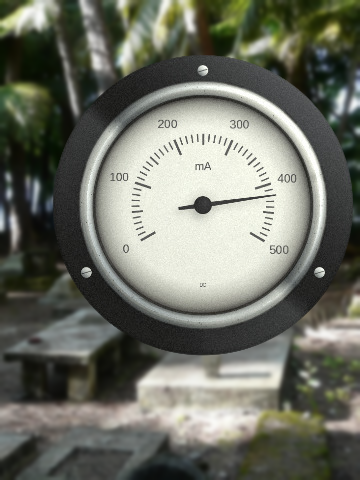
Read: 420 (mA)
